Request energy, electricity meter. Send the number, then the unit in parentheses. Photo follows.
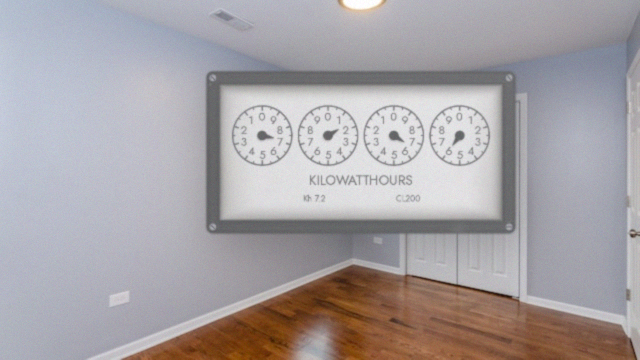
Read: 7166 (kWh)
